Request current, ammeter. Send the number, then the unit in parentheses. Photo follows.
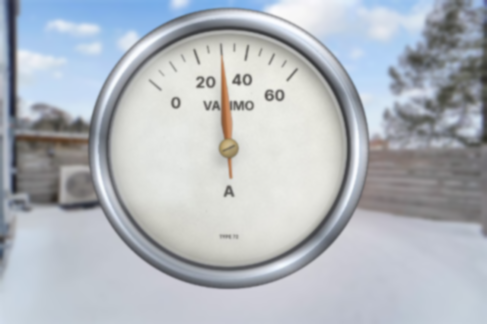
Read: 30 (A)
